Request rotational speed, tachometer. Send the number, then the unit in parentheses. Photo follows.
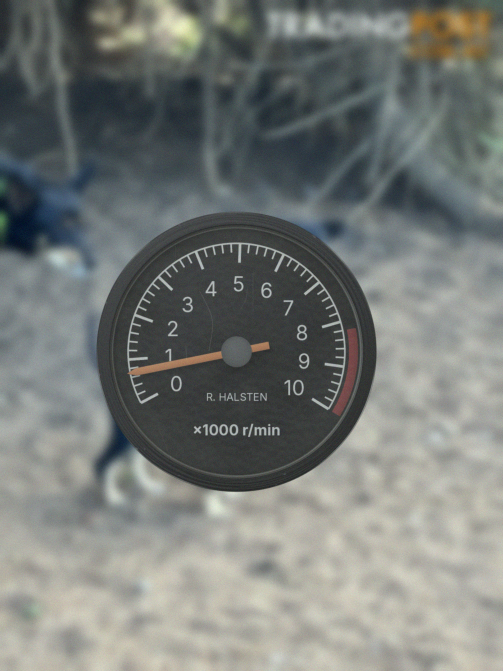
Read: 700 (rpm)
